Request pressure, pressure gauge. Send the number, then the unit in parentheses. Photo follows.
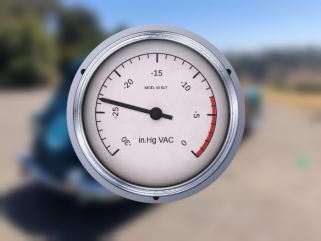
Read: -23.5 (inHg)
